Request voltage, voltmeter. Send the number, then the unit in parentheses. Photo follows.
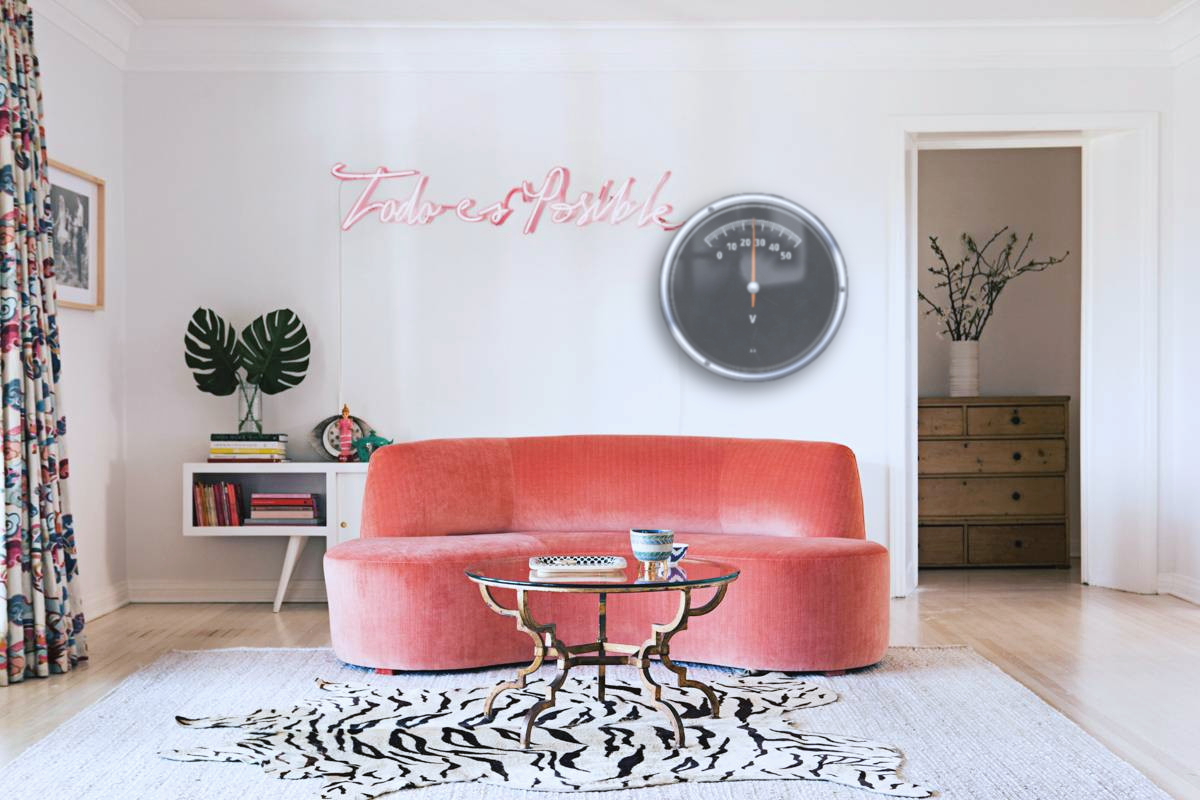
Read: 25 (V)
